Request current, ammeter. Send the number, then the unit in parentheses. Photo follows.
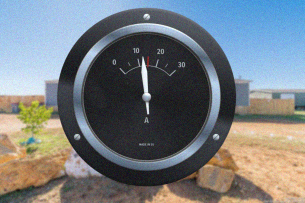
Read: 12.5 (A)
